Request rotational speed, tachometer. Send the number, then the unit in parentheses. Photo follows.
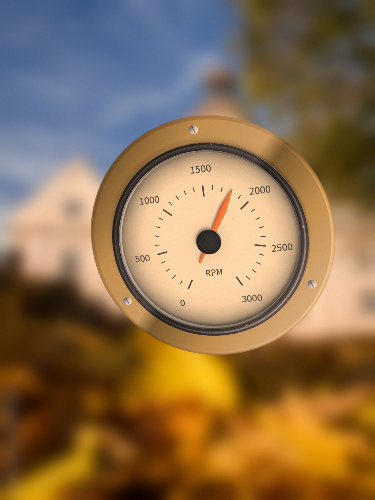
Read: 1800 (rpm)
